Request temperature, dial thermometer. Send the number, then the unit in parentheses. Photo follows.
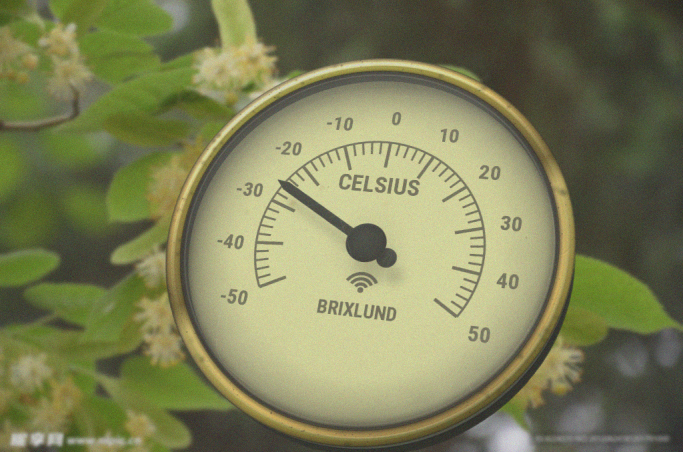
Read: -26 (°C)
